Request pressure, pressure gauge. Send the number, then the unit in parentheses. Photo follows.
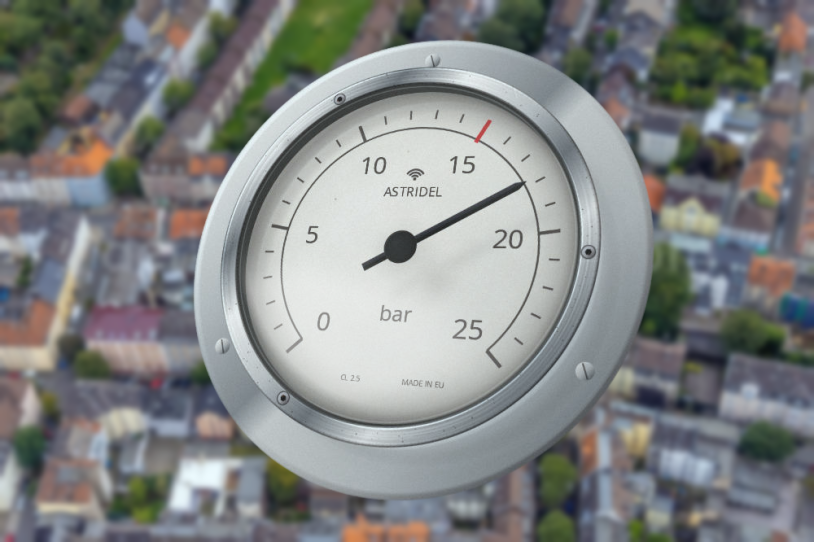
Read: 18 (bar)
